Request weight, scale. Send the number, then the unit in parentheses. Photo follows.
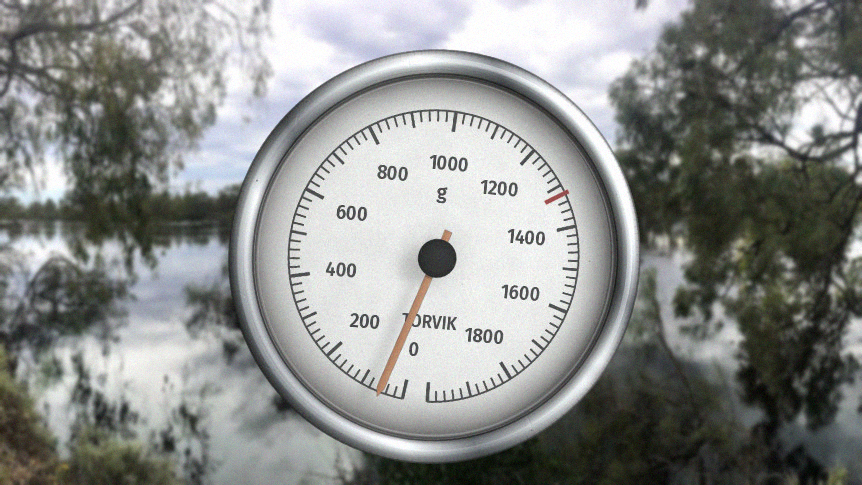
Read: 60 (g)
